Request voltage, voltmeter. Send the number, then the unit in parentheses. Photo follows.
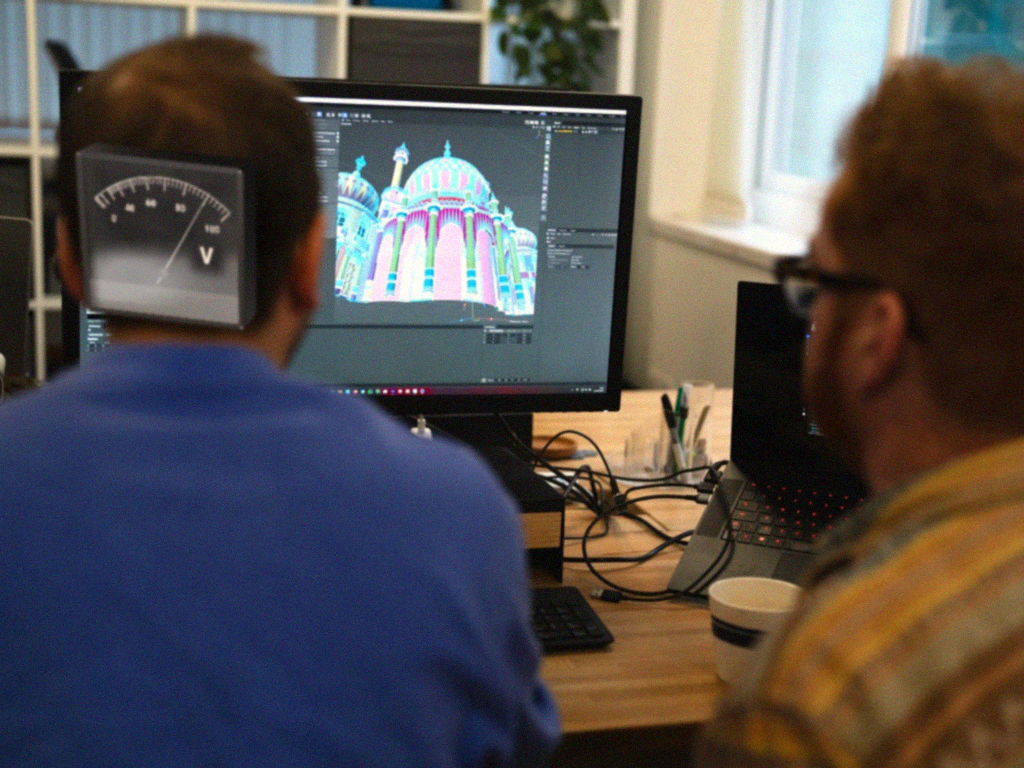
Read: 90 (V)
